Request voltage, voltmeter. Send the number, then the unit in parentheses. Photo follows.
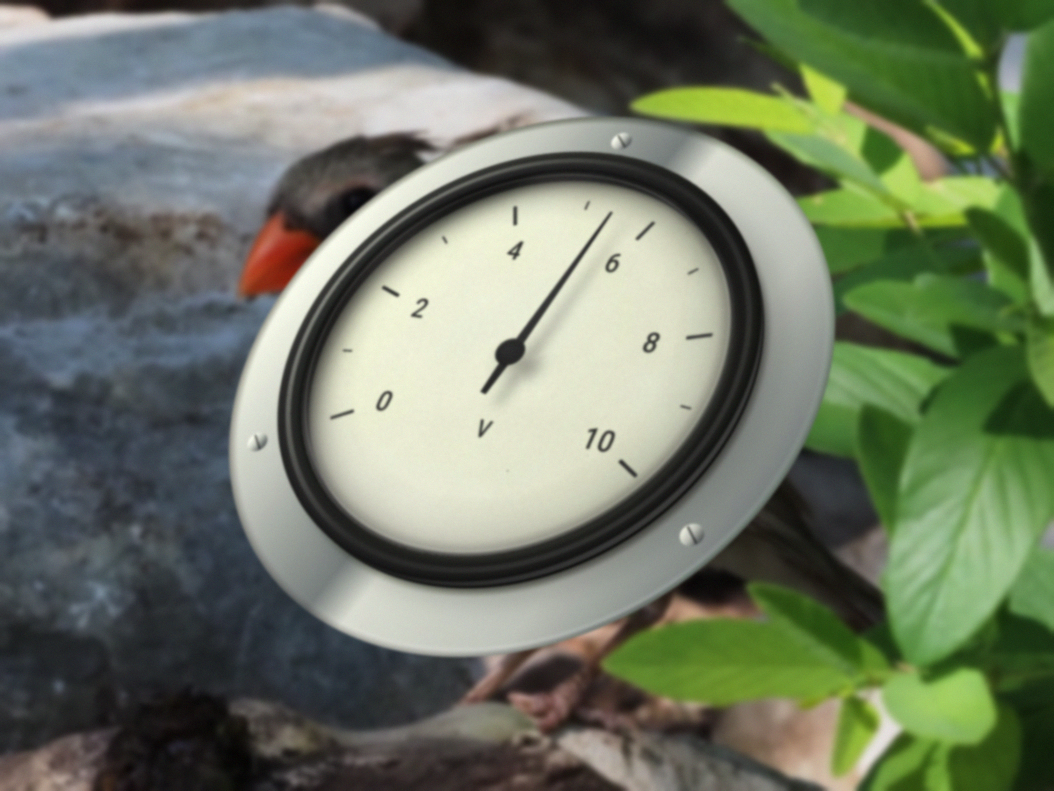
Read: 5.5 (V)
